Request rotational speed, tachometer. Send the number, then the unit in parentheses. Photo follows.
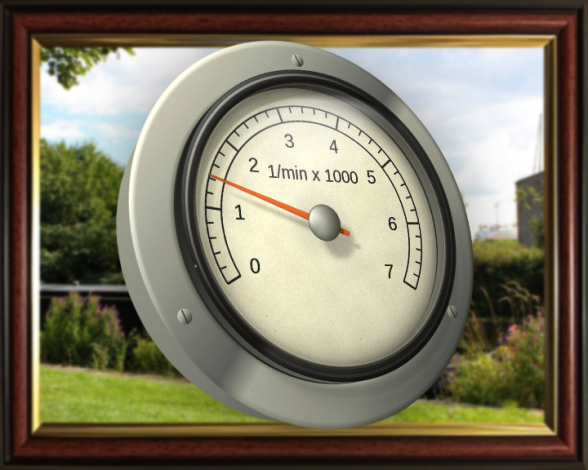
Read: 1400 (rpm)
